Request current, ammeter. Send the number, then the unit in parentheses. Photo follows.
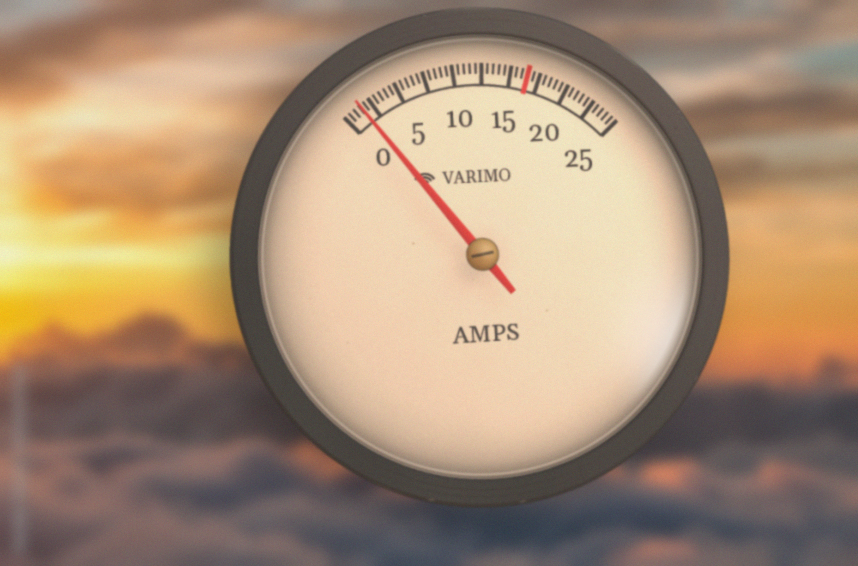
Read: 1.5 (A)
